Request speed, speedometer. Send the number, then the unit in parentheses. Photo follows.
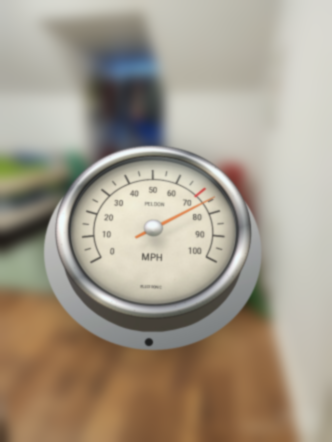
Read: 75 (mph)
